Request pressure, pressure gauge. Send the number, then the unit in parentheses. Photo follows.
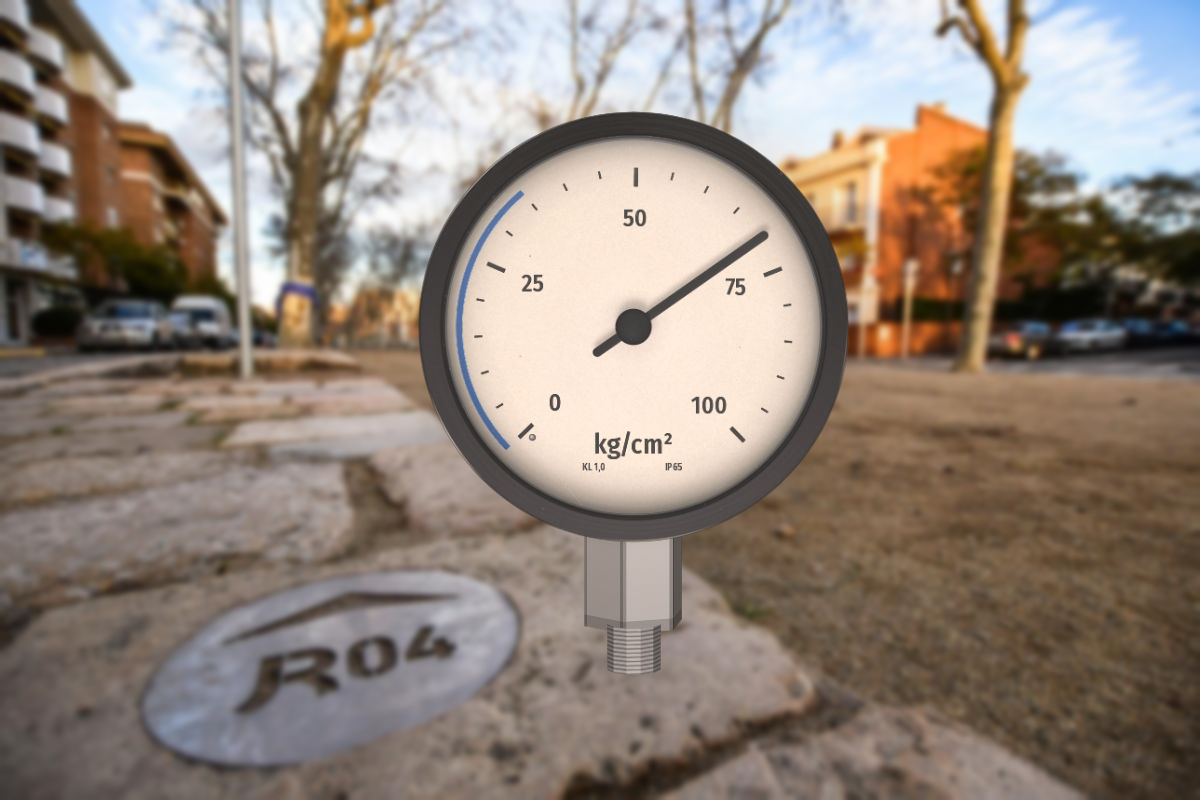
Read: 70 (kg/cm²)
